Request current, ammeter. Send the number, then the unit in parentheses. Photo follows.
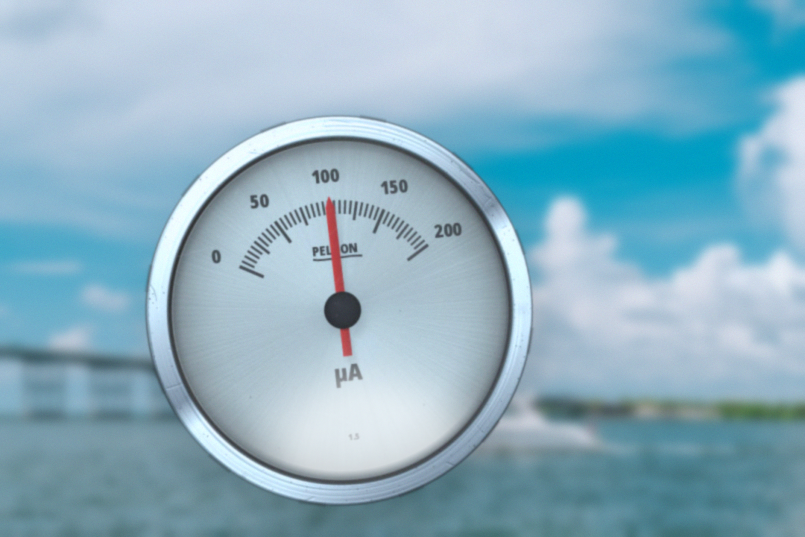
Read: 100 (µA)
